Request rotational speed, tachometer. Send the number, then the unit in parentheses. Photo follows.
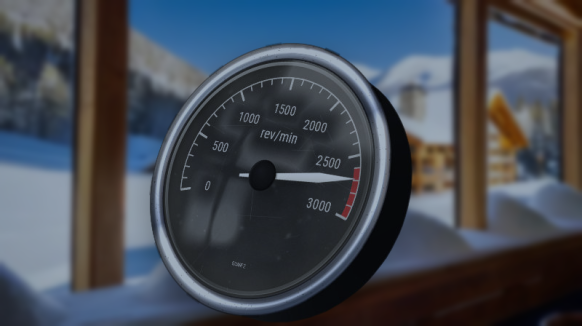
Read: 2700 (rpm)
